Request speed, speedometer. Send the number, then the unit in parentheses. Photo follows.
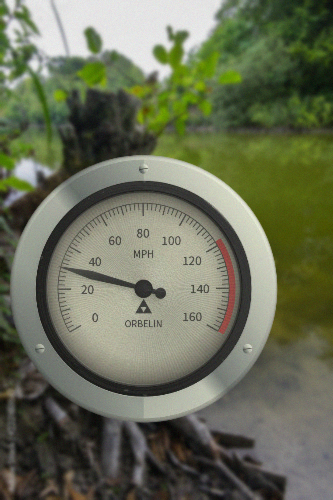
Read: 30 (mph)
